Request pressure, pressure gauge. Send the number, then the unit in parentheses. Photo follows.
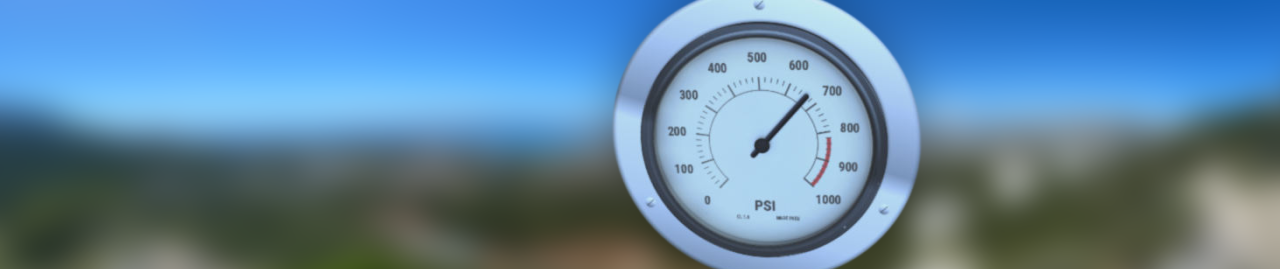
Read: 660 (psi)
